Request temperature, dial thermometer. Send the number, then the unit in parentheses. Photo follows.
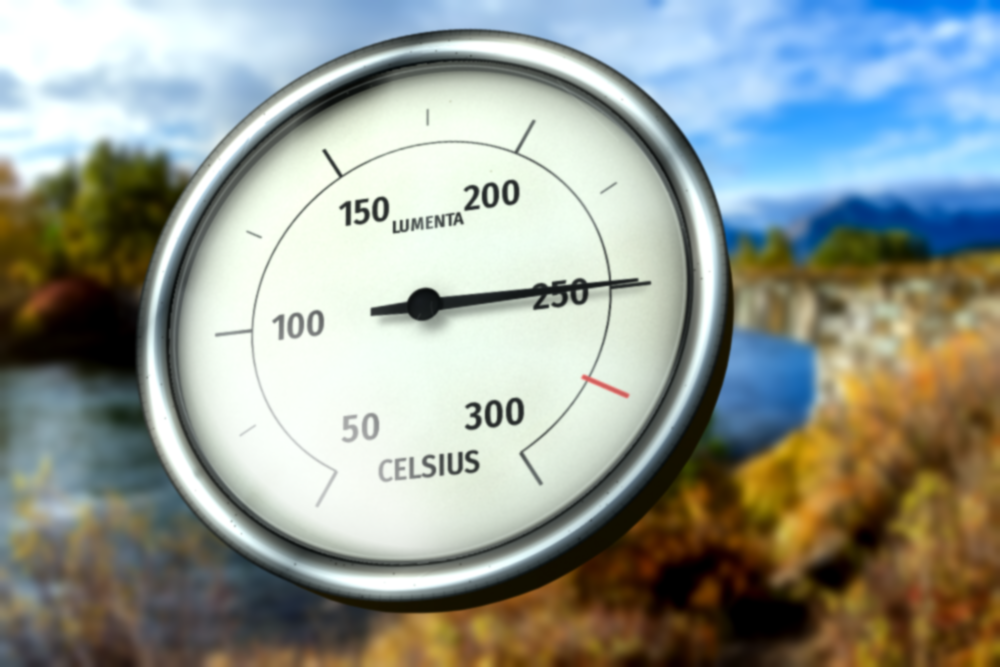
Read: 250 (°C)
